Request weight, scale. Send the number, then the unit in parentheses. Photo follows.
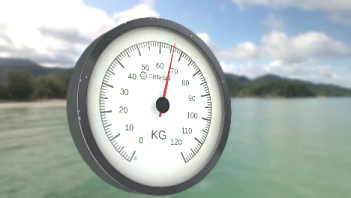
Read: 65 (kg)
